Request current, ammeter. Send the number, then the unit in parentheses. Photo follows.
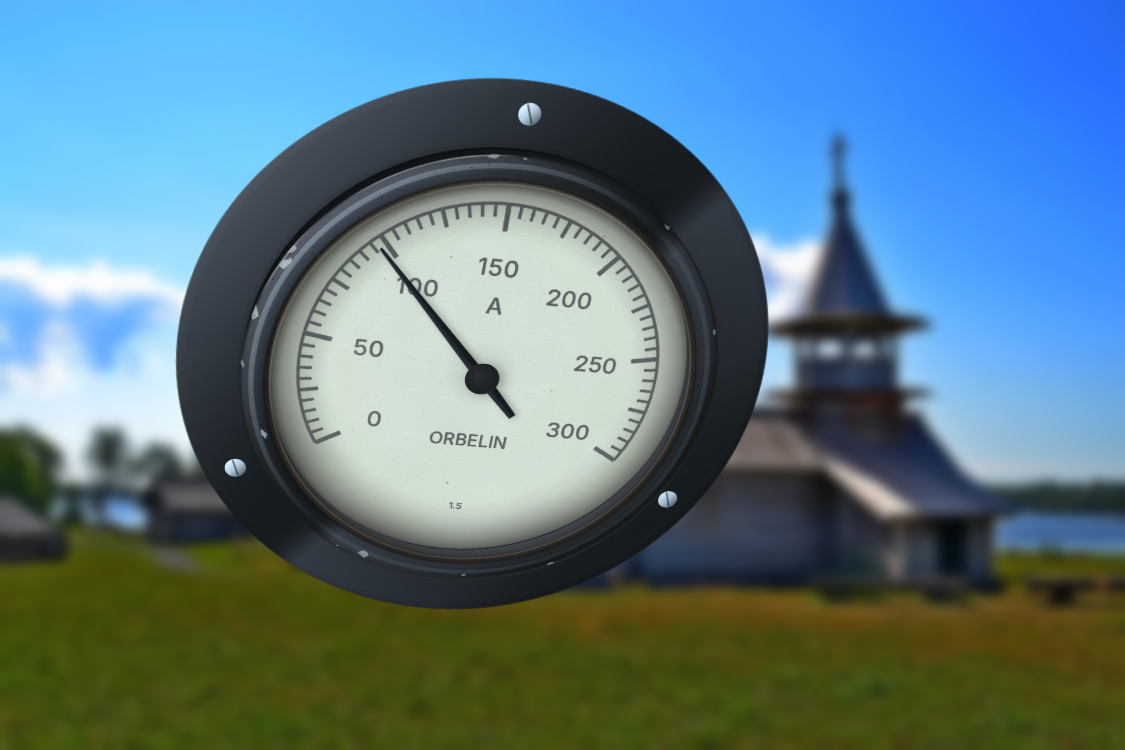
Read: 97.5 (A)
